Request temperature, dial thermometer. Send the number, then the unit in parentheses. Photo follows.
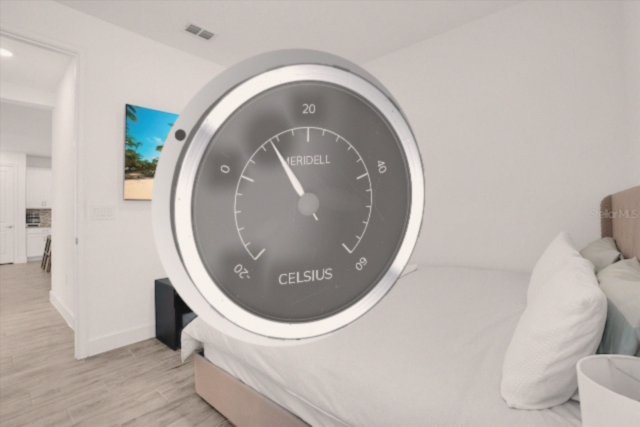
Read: 10 (°C)
